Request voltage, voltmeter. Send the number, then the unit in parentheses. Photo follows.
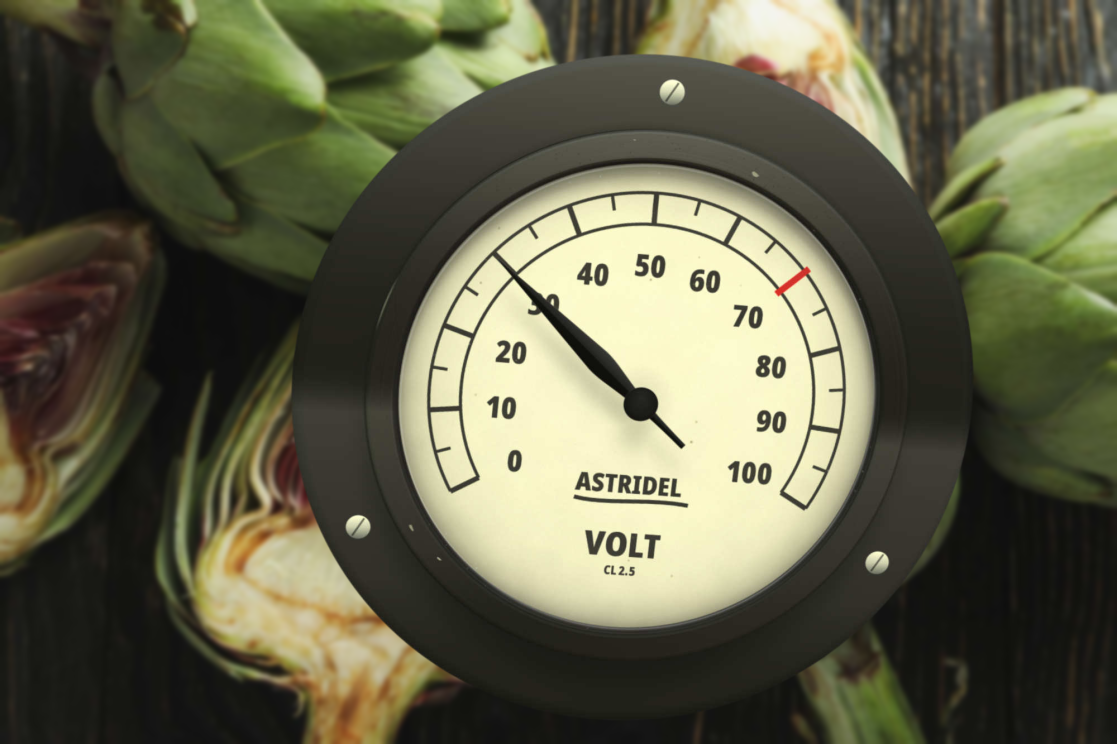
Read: 30 (V)
